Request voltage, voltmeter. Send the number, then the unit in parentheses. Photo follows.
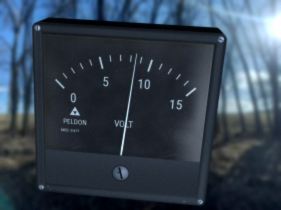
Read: 8.5 (V)
